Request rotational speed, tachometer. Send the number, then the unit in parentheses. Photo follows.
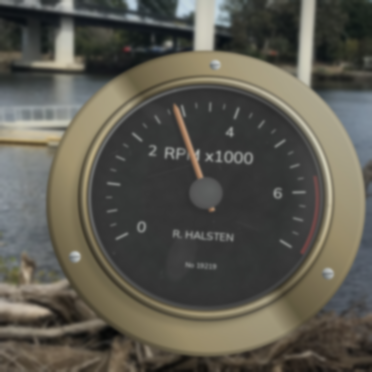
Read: 2875 (rpm)
